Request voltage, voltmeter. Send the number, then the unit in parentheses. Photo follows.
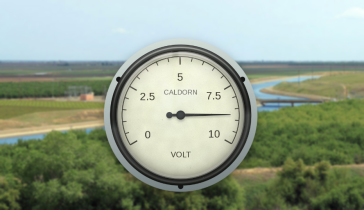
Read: 8.75 (V)
